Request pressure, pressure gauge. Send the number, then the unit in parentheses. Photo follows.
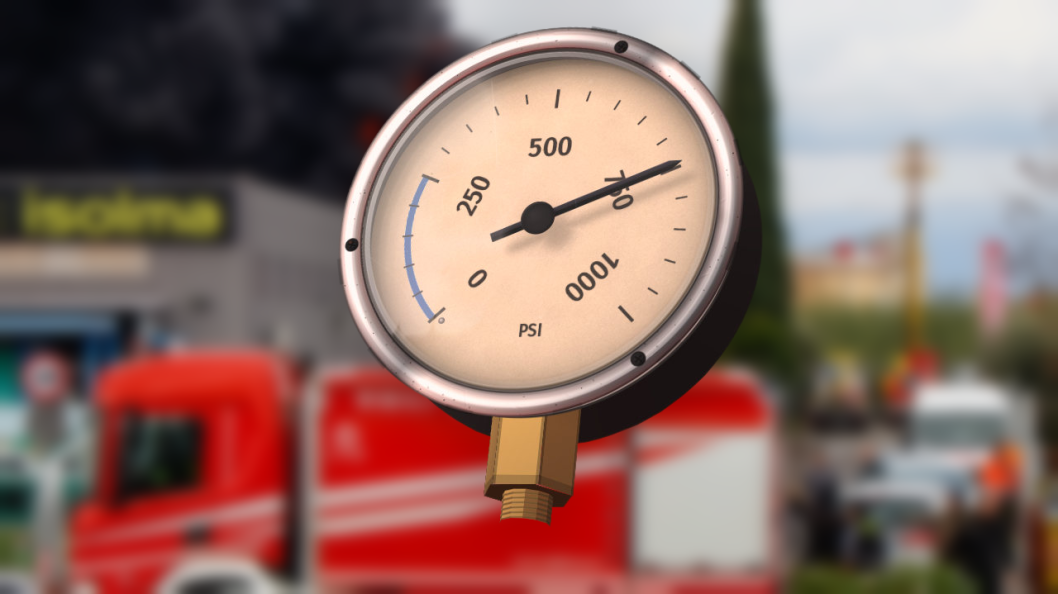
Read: 750 (psi)
